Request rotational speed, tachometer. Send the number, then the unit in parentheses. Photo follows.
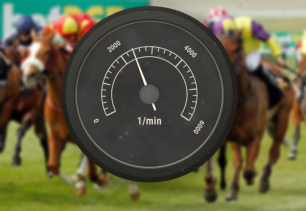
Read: 2400 (rpm)
